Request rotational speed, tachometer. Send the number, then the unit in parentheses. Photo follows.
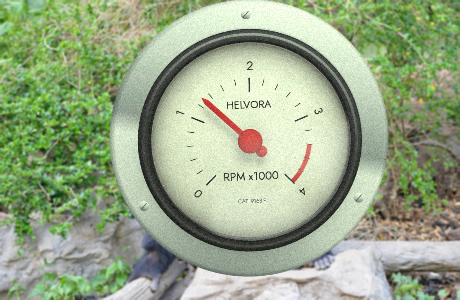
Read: 1300 (rpm)
